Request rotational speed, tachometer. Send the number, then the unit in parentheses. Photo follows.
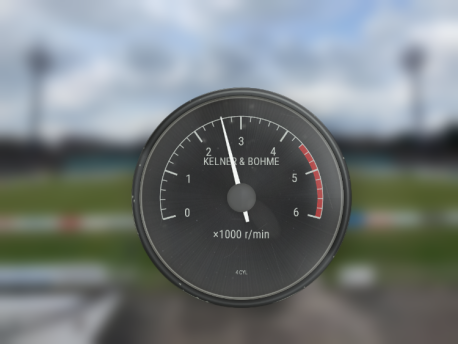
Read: 2600 (rpm)
